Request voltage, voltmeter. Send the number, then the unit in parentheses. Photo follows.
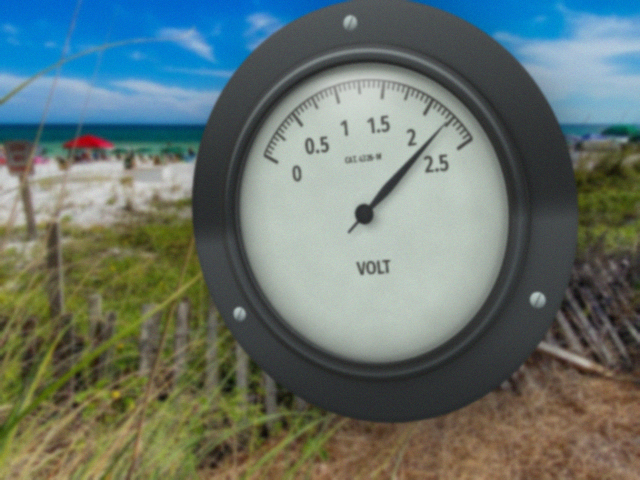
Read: 2.25 (V)
